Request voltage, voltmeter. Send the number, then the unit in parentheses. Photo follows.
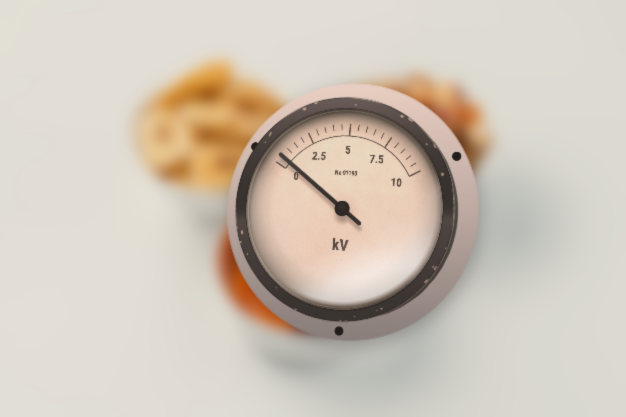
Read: 0.5 (kV)
